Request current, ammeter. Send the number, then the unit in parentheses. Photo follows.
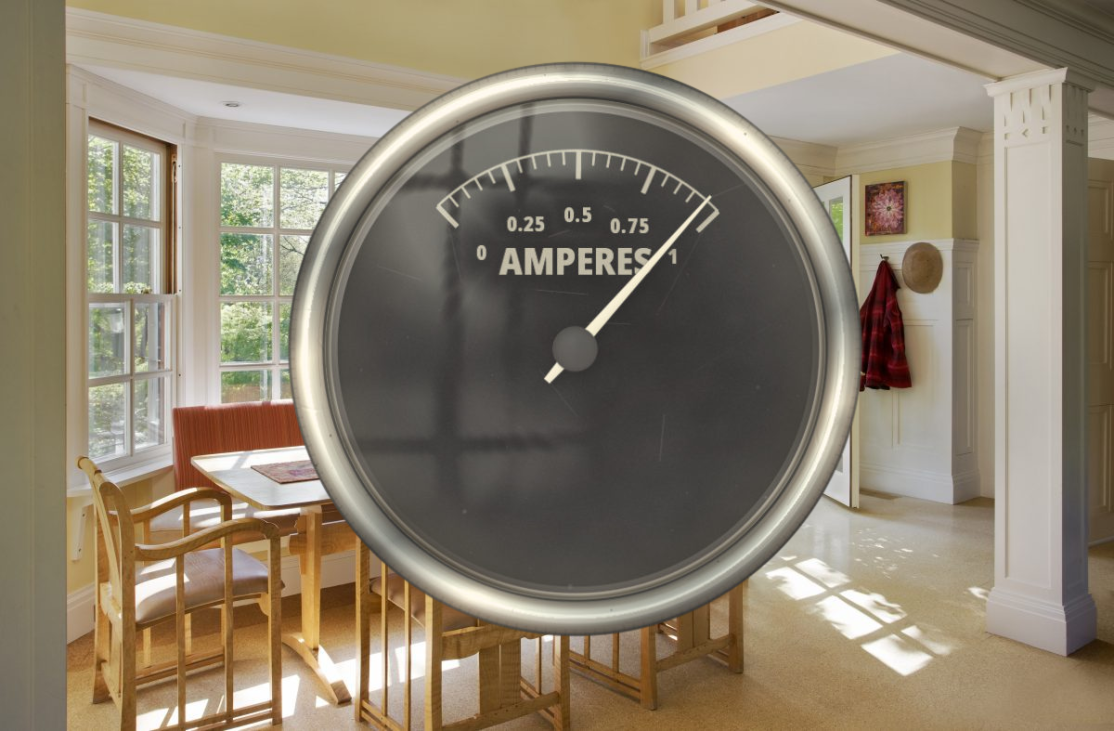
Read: 0.95 (A)
